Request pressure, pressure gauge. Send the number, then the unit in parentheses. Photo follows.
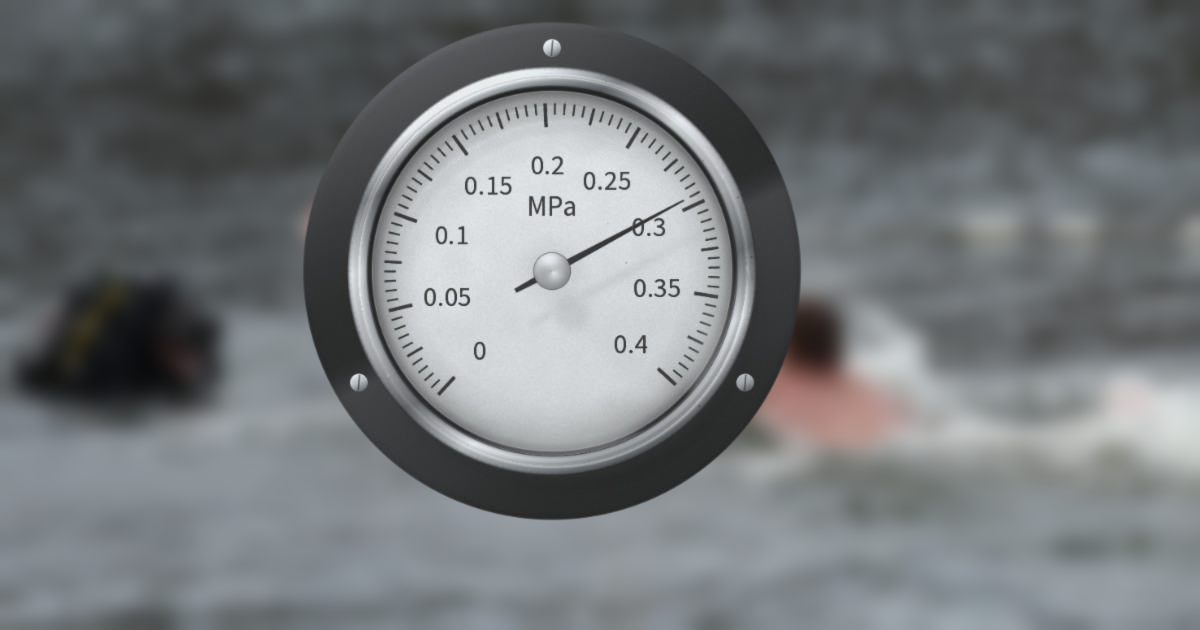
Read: 0.295 (MPa)
